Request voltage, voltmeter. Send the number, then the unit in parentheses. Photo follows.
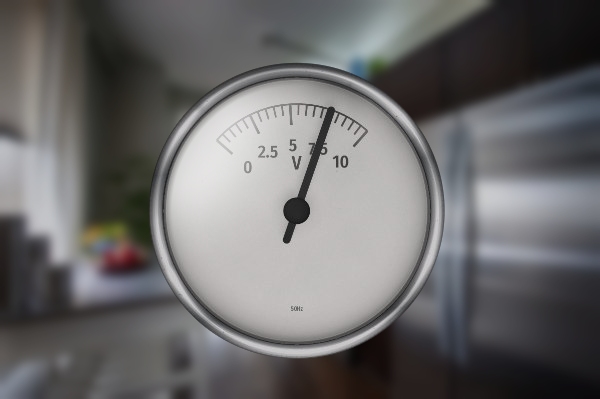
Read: 7.5 (V)
